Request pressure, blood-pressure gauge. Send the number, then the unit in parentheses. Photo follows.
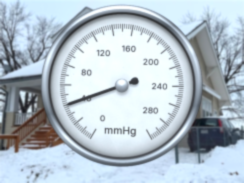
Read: 40 (mmHg)
